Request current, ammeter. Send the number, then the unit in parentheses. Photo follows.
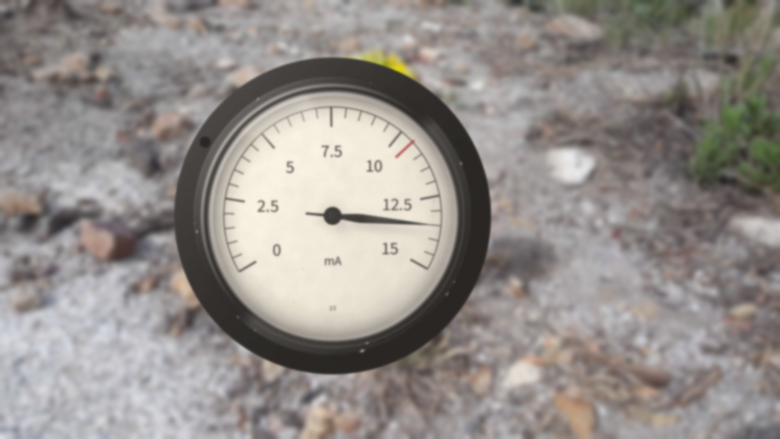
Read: 13.5 (mA)
